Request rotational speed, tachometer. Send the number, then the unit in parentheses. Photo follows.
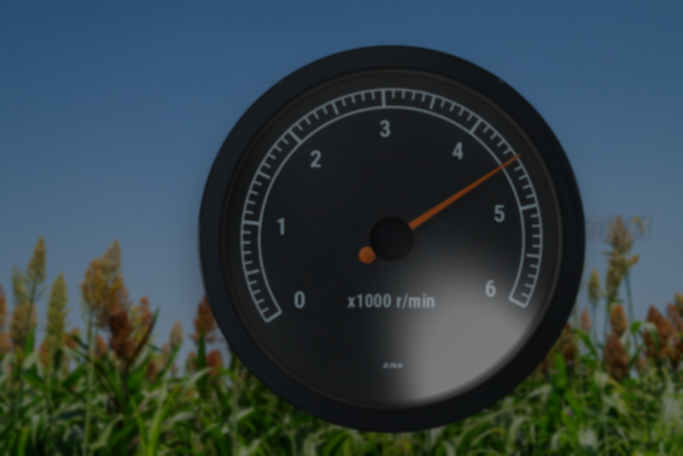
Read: 4500 (rpm)
